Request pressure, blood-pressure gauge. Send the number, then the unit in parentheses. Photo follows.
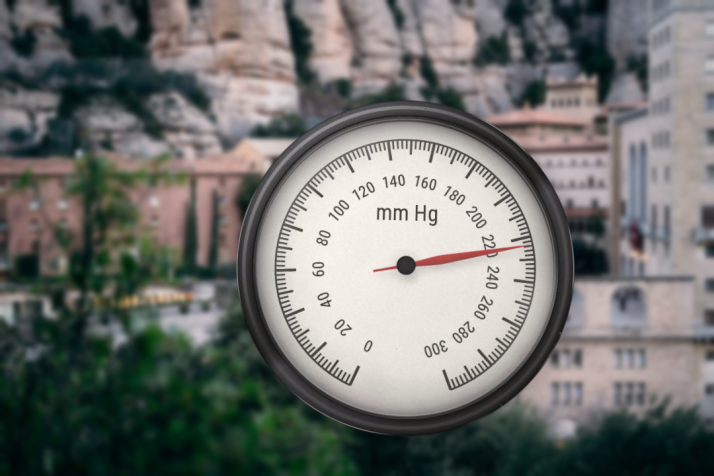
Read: 224 (mmHg)
